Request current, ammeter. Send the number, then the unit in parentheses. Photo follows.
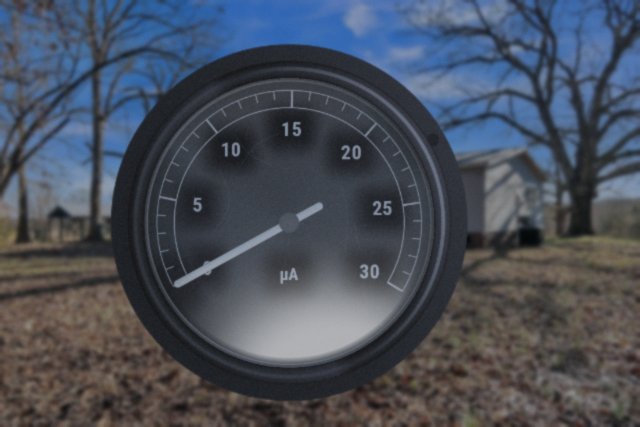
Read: 0 (µA)
